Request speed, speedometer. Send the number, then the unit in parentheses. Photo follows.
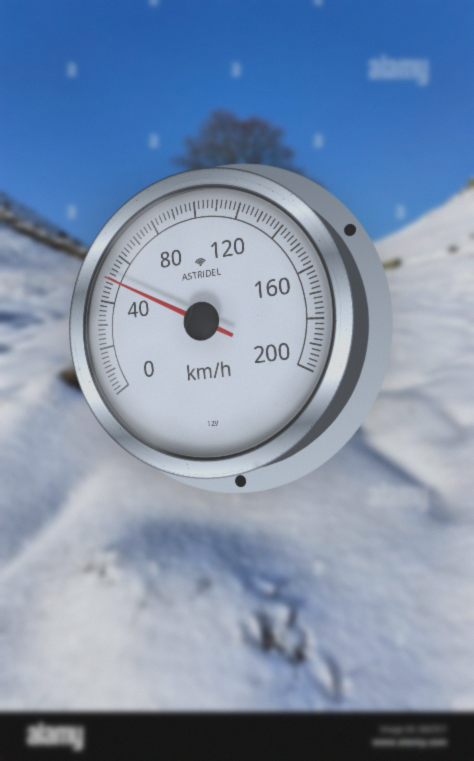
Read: 50 (km/h)
